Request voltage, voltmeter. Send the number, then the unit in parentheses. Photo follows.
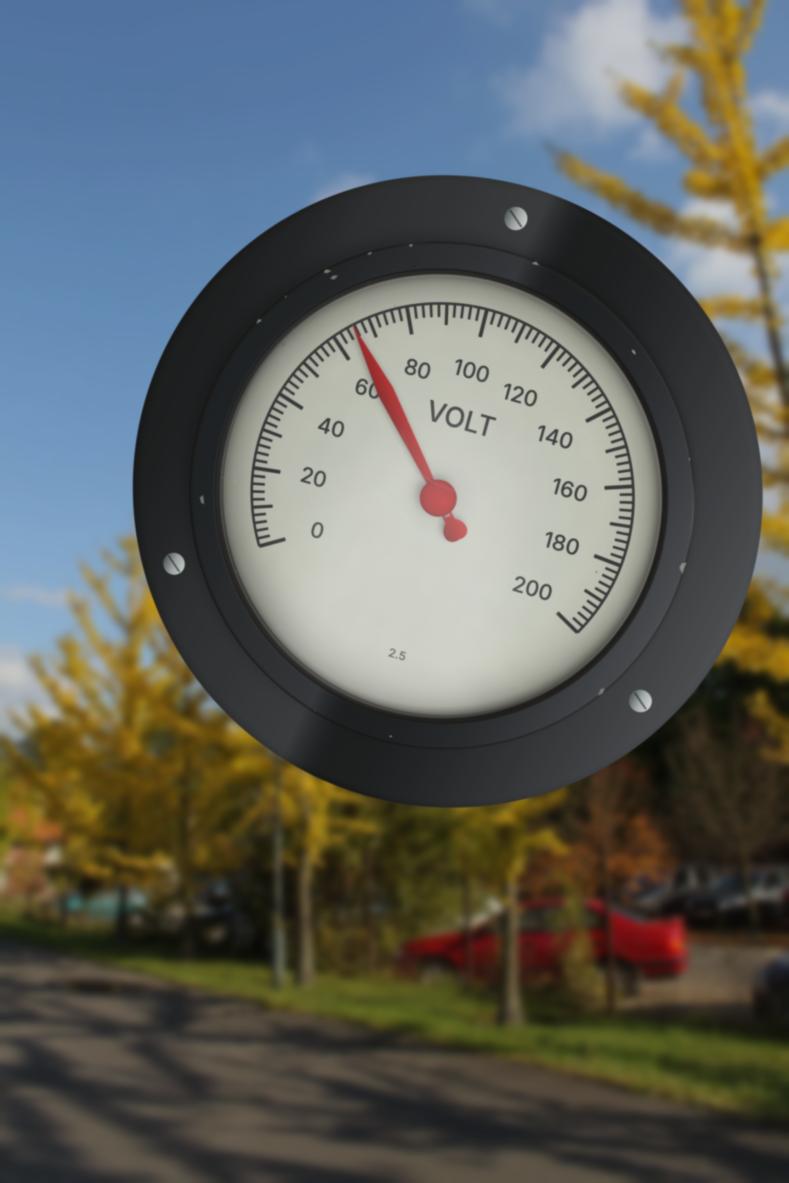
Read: 66 (V)
